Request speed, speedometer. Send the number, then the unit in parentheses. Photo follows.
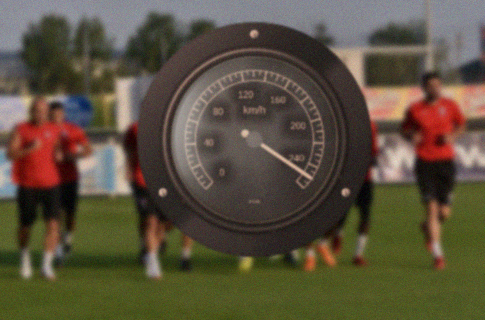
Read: 250 (km/h)
